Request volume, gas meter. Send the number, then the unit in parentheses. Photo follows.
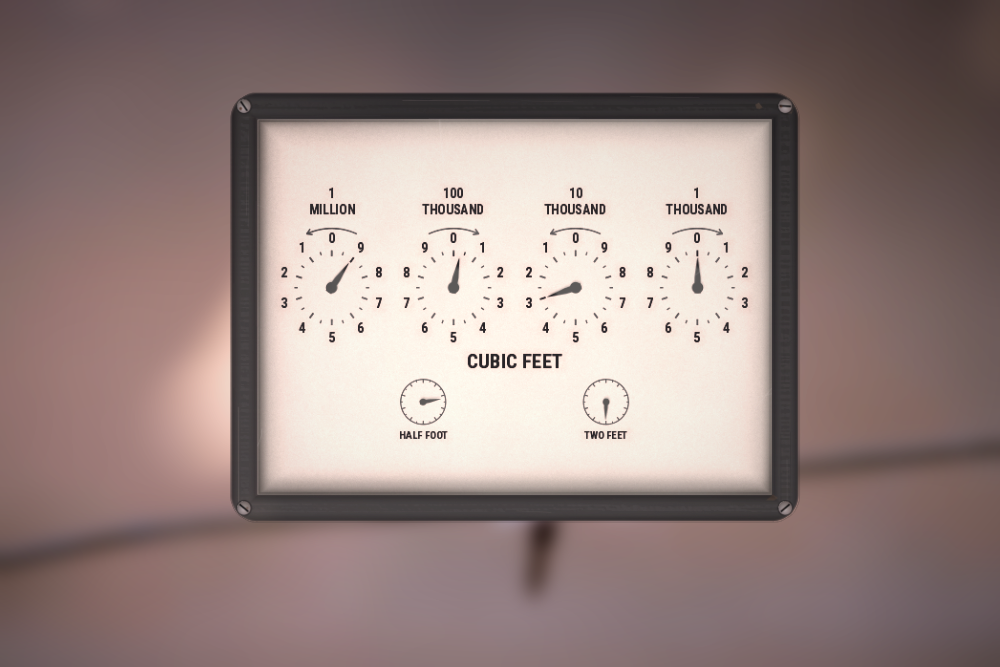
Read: 903000 (ft³)
